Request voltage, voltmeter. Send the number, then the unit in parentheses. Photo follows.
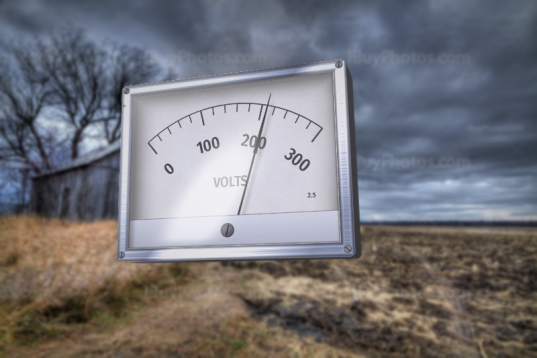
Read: 210 (V)
